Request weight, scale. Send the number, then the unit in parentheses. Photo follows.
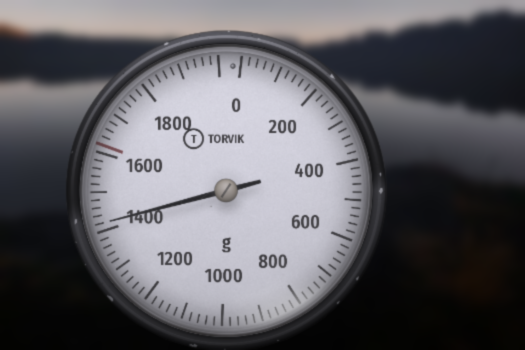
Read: 1420 (g)
